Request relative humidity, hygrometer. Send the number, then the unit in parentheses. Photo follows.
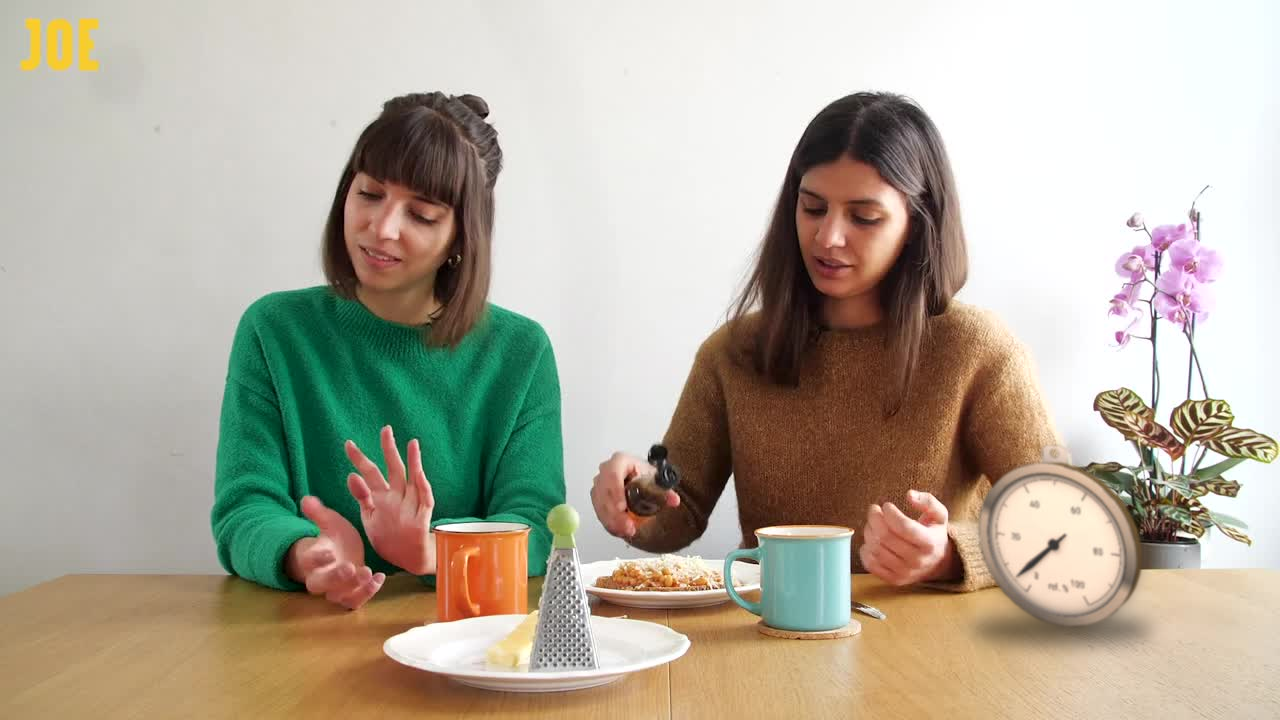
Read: 5 (%)
